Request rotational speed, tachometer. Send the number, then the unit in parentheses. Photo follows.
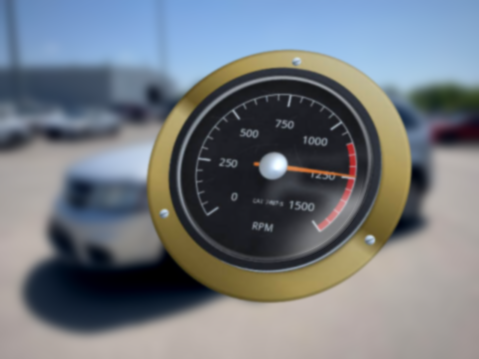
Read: 1250 (rpm)
